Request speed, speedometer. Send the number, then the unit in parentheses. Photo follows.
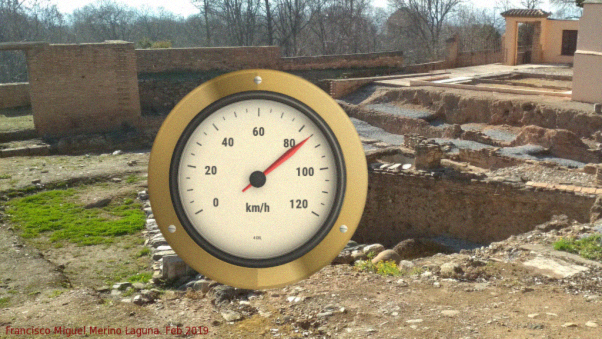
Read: 85 (km/h)
